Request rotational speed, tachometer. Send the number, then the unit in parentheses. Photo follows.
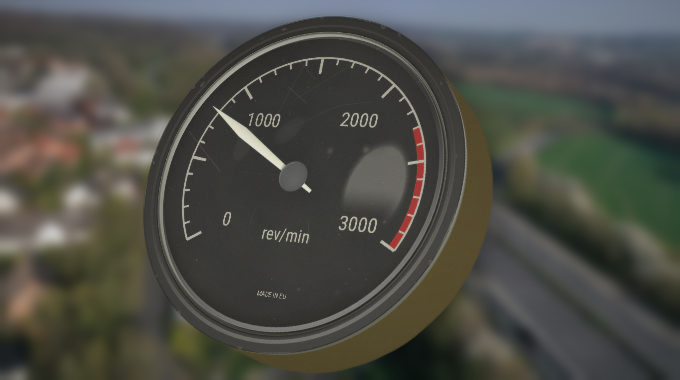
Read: 800 (rpm)
